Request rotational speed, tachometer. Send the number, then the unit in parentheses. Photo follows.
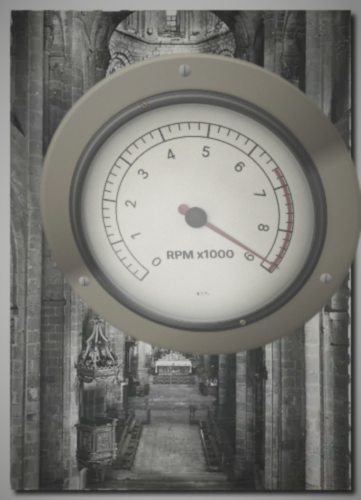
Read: 8800 (rpm)
